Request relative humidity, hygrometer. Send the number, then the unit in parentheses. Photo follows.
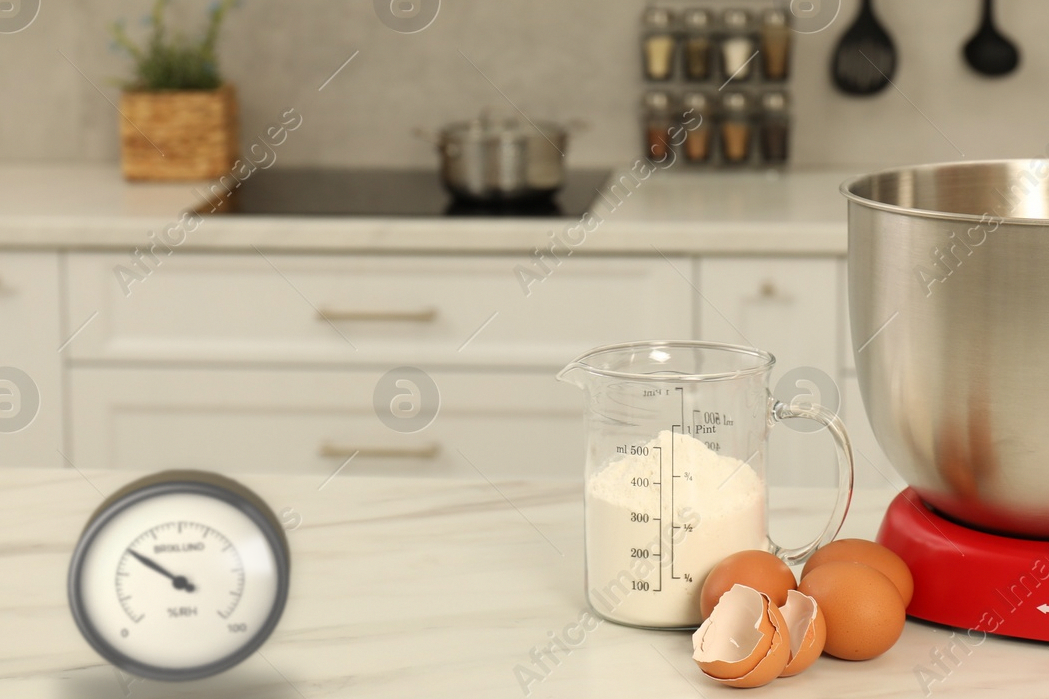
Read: 30 (%)
